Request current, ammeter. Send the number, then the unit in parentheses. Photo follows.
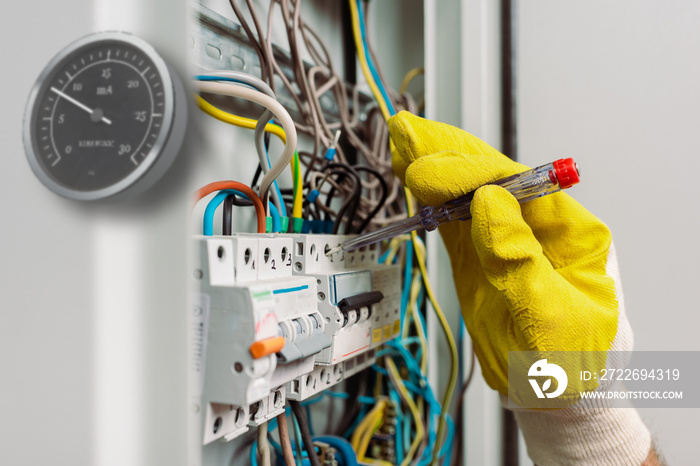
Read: 8 (mA)
